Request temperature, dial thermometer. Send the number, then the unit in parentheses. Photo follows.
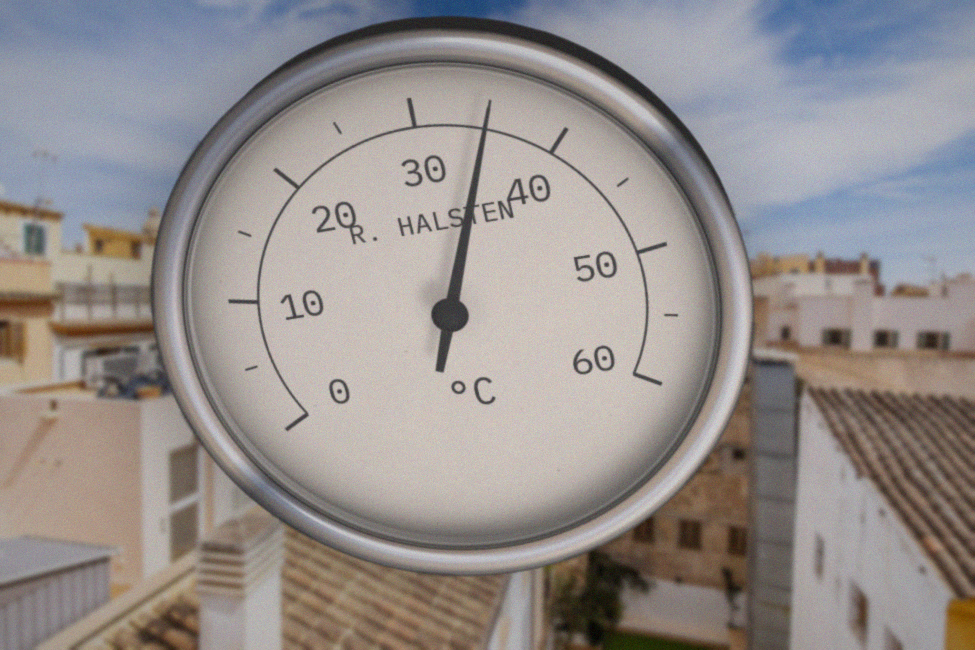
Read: 35 (°C)
